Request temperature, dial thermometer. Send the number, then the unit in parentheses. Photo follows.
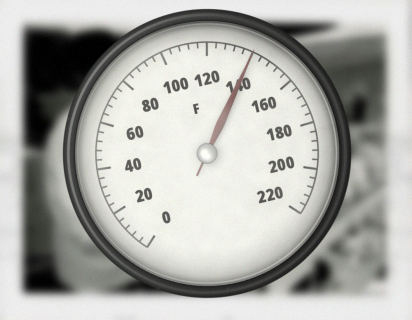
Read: 140 (°F)
